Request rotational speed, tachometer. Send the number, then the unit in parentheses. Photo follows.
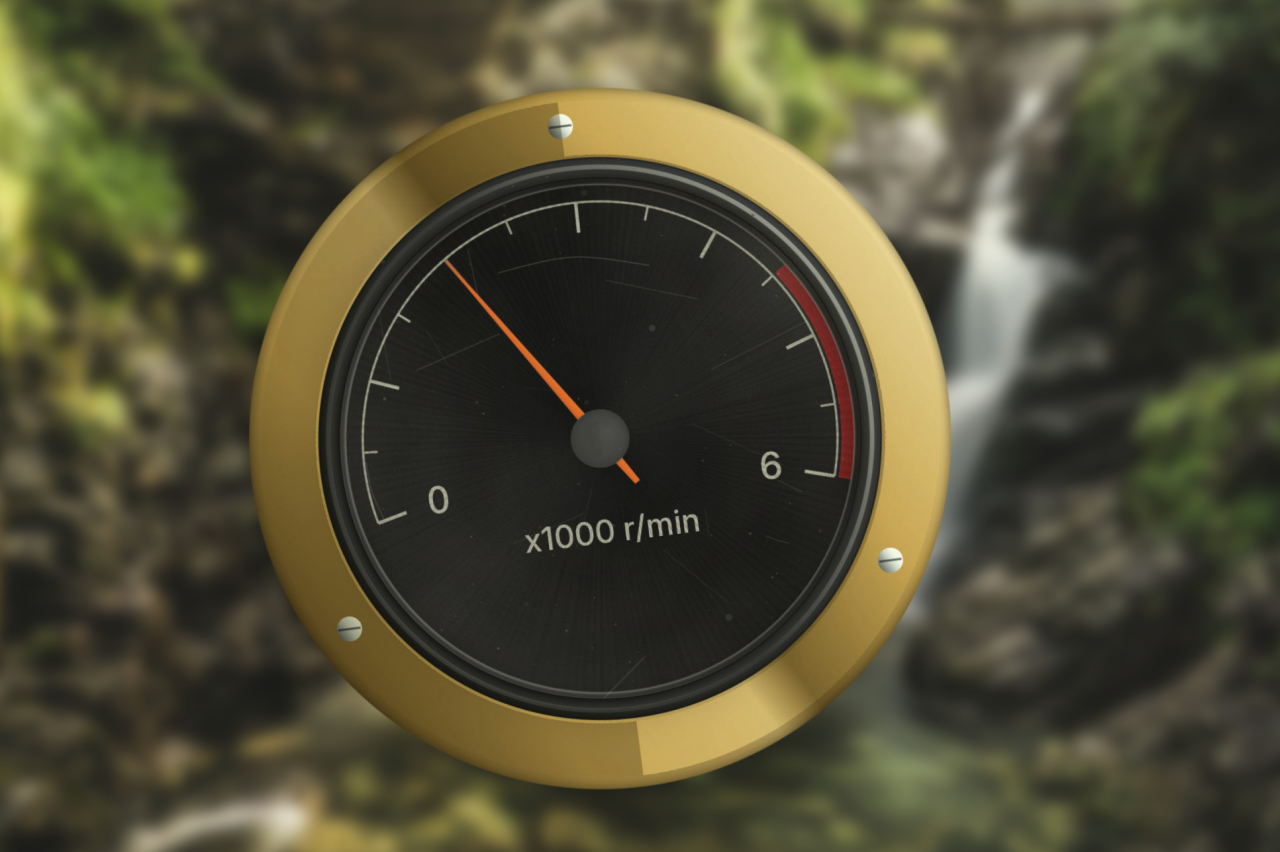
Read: 2000 (rpm)
